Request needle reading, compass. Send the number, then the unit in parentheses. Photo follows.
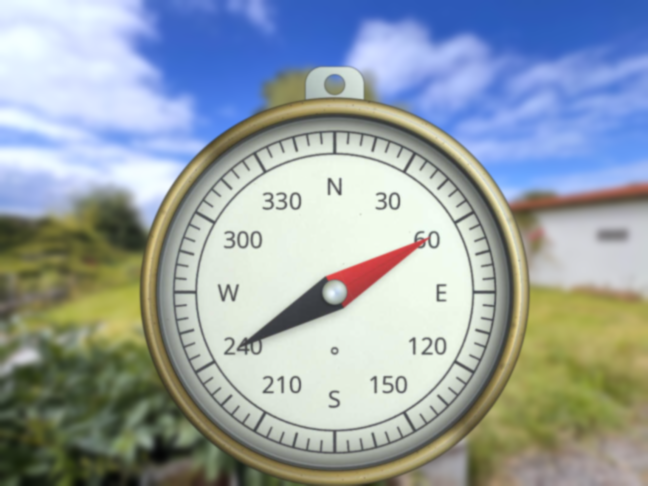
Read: 60 (°)
